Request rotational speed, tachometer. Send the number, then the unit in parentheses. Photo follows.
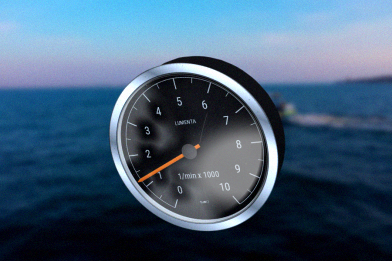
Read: 1250 (rpm)
